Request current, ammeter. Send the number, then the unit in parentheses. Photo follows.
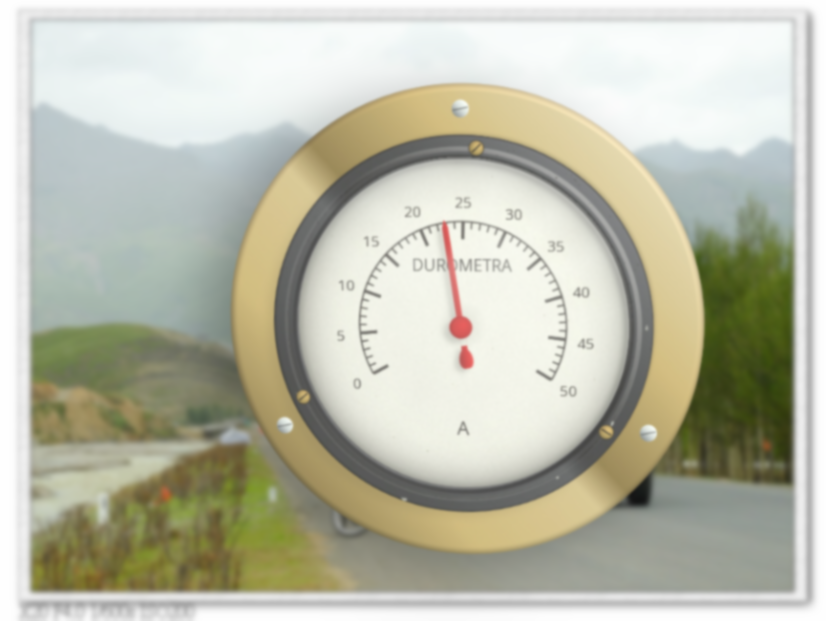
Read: 23 (A)
